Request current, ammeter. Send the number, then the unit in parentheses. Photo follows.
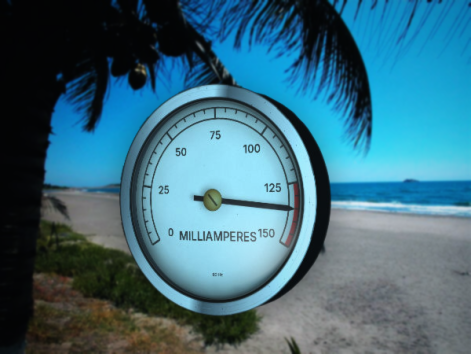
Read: 135 (mA)
